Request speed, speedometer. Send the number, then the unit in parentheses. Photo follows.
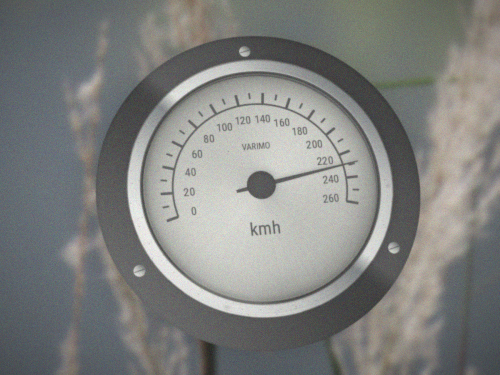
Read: 230 (km/h)
